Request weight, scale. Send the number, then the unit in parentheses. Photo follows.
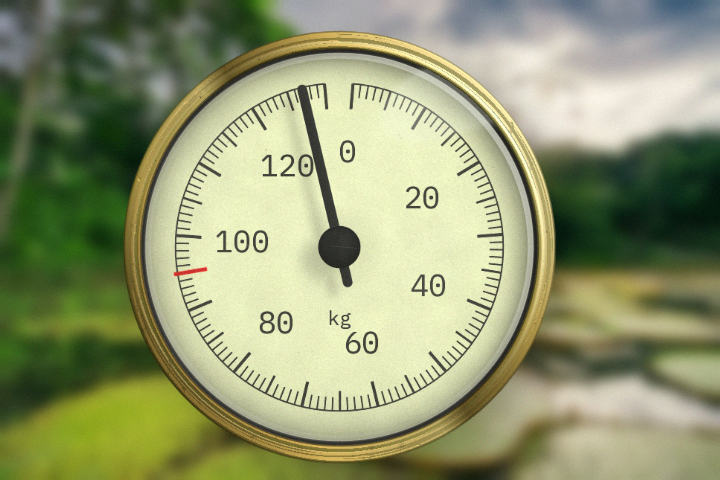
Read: 127 (kg)
